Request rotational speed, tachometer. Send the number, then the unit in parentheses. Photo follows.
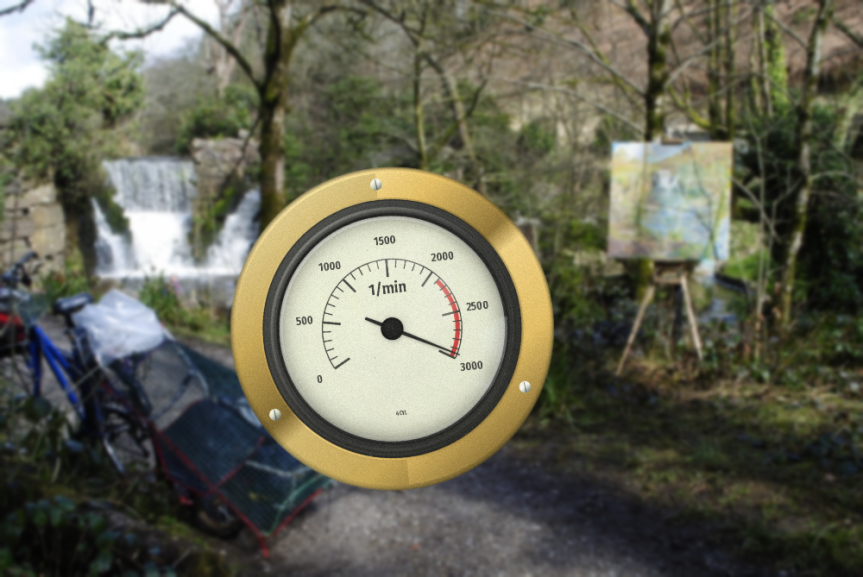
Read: 2950 (rpm)
